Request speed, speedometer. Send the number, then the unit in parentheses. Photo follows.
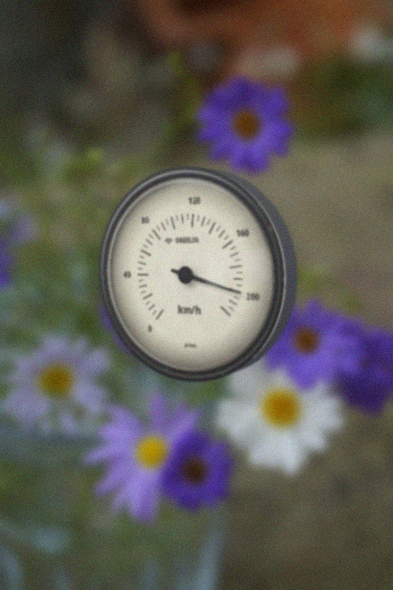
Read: 200 (km/h)
